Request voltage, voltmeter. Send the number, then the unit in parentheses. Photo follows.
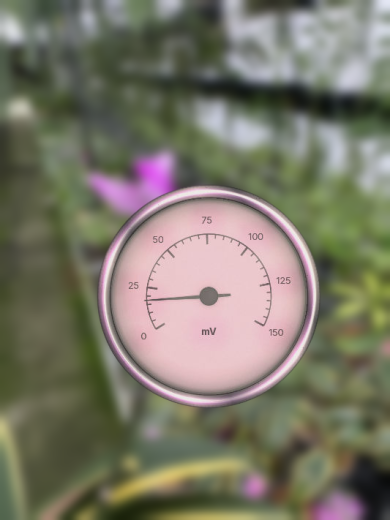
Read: 17.5 (mV)
